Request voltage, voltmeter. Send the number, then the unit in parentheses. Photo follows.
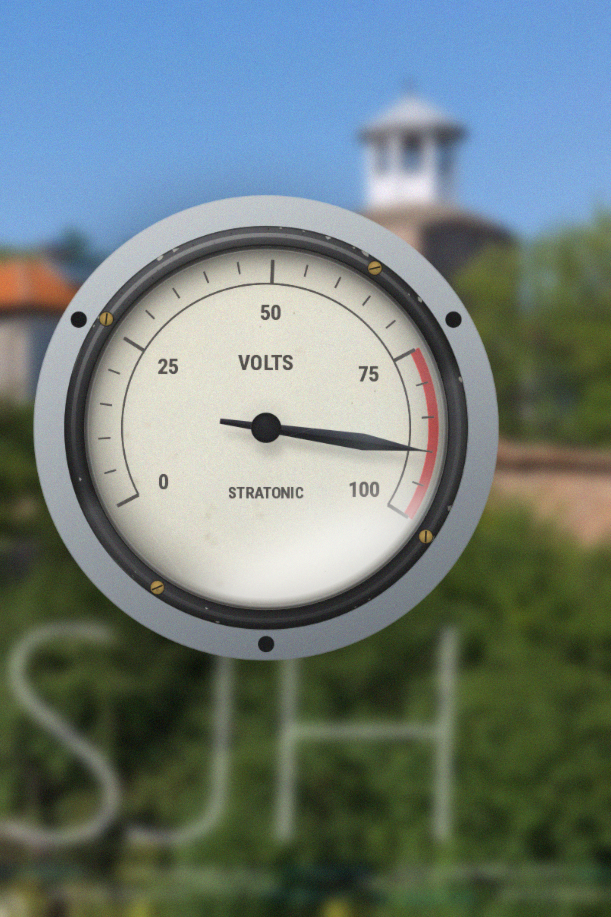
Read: 90 (V)
